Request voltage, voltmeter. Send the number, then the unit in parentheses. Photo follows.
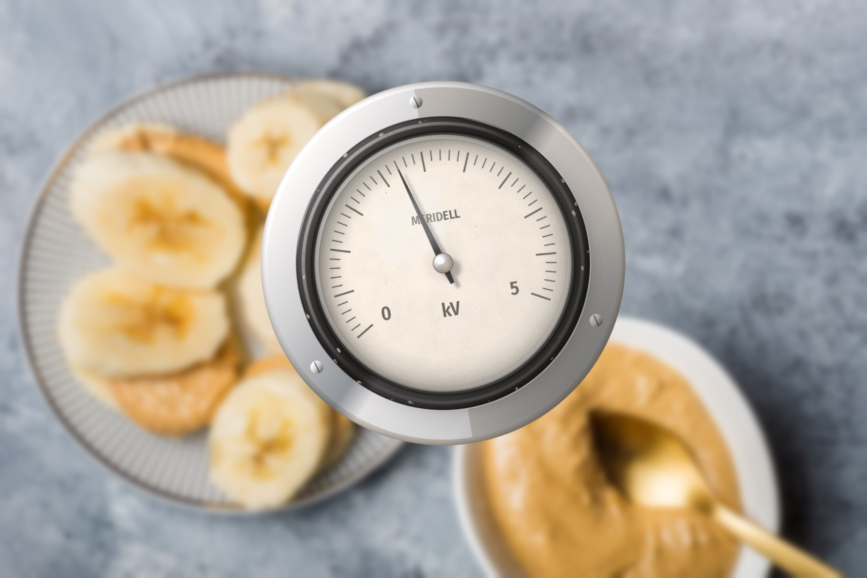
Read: 2.2 (kV)
